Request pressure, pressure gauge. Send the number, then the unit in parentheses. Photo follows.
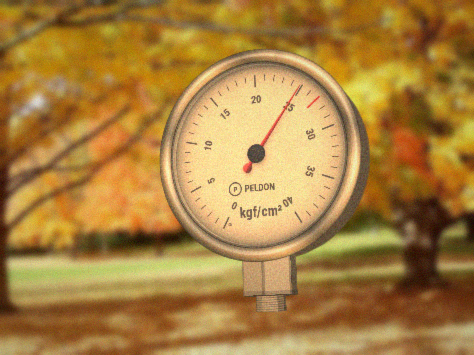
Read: 25 (kg/cm²)
